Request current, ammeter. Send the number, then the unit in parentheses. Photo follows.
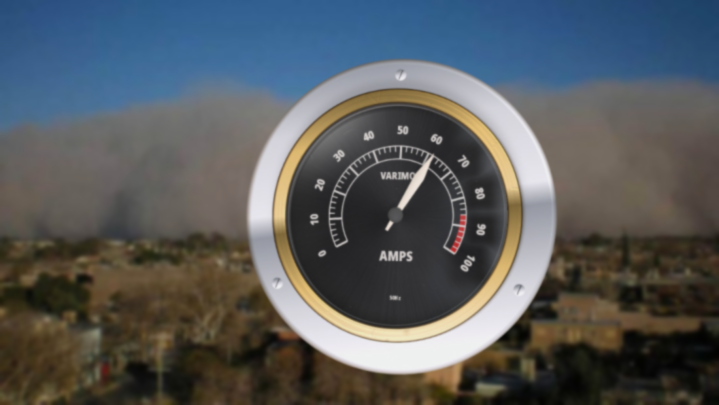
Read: 62 (A)
